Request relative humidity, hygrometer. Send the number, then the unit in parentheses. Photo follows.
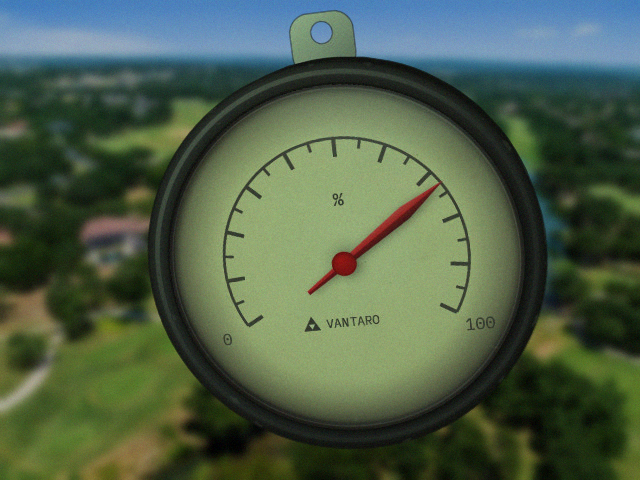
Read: 72.5 (%)
